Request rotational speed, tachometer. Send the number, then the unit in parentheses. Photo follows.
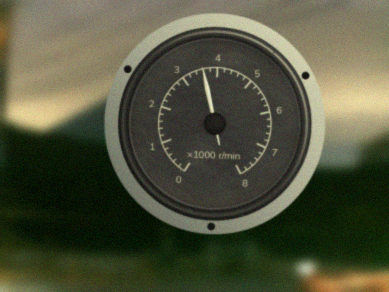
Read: 3600 (rpm)
